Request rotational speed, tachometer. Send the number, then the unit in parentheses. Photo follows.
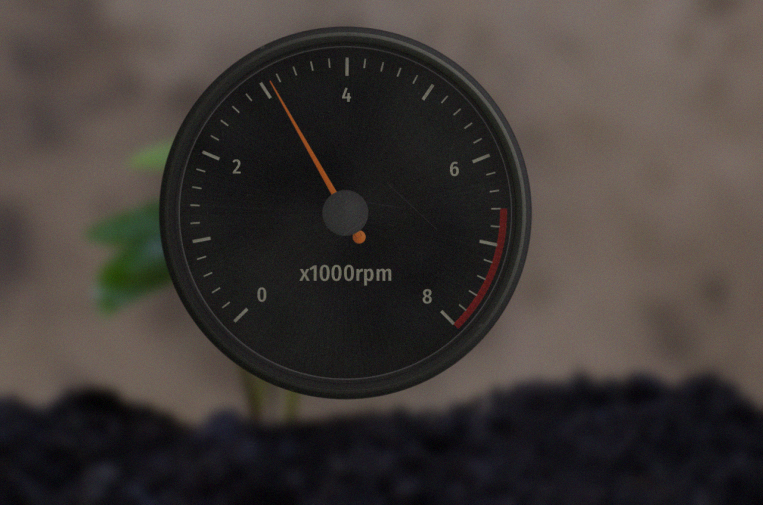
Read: 3100 (rpm)
